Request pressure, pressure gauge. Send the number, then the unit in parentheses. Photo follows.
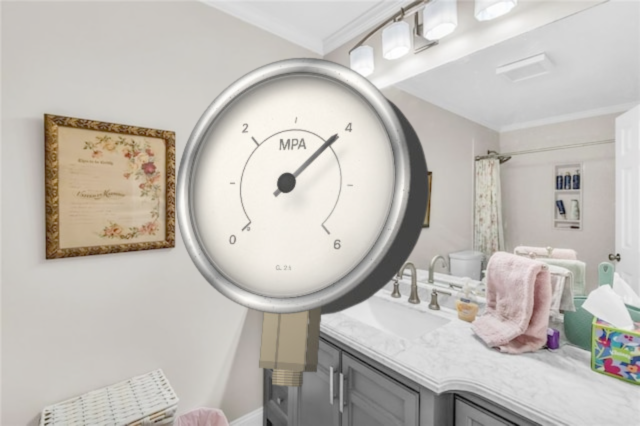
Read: 4 (MPa)
